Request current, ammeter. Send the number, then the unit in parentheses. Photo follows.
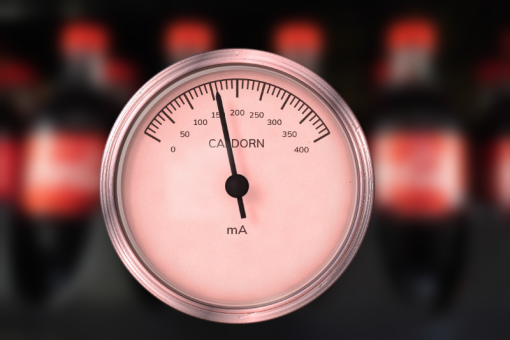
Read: 160 (mA)
